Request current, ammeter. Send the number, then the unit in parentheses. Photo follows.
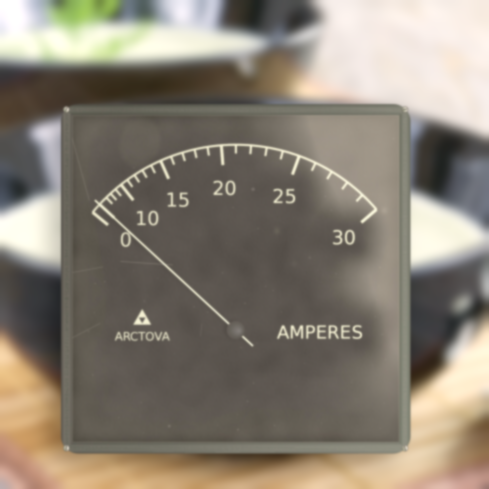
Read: 5 (A)
